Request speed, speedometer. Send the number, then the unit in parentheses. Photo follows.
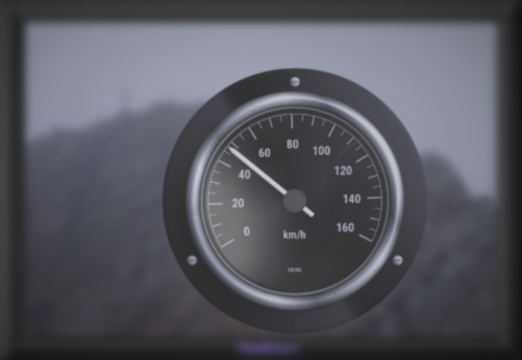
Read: 47.5 (km/h)
